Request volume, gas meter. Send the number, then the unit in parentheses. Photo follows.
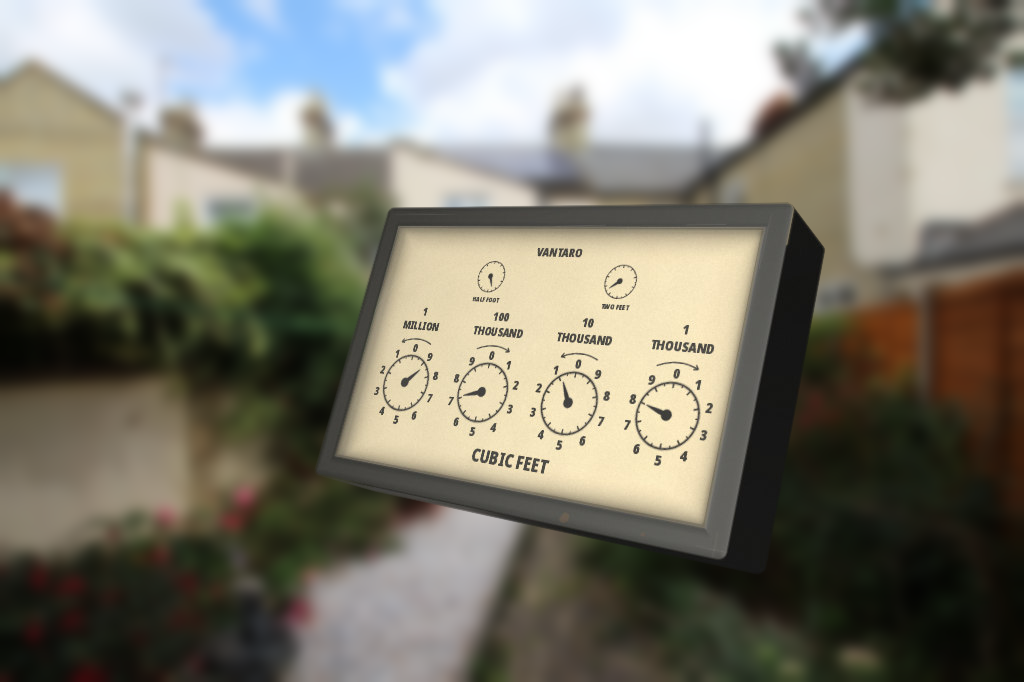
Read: 870800 (ft³)
